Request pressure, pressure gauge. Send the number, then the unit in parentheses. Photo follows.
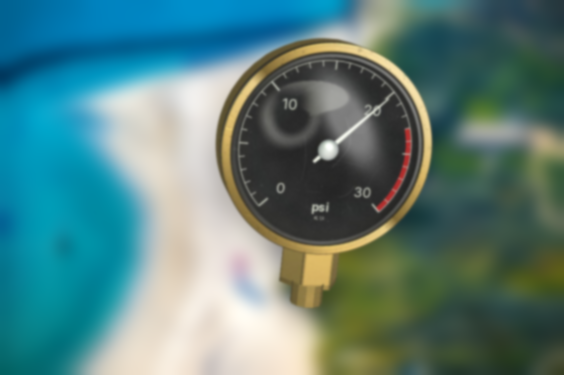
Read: 20 (psi)
